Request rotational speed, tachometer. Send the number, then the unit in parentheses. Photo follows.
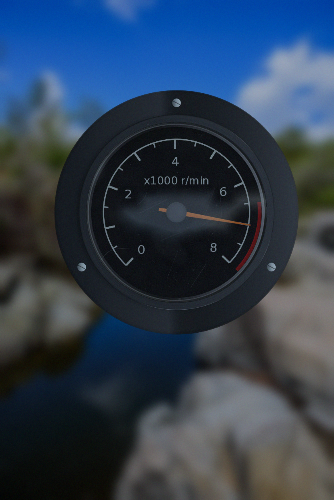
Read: 7000 (rpm)
